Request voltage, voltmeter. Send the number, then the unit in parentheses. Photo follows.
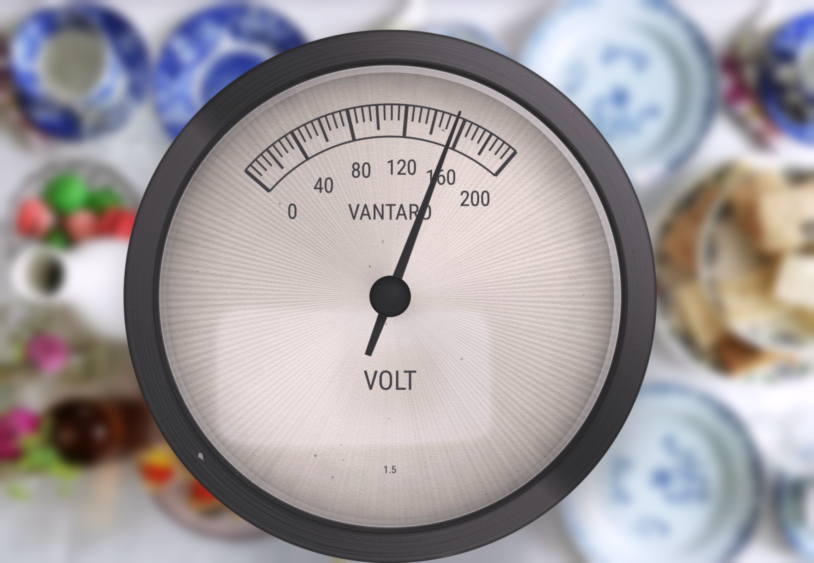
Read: 155 (V)
